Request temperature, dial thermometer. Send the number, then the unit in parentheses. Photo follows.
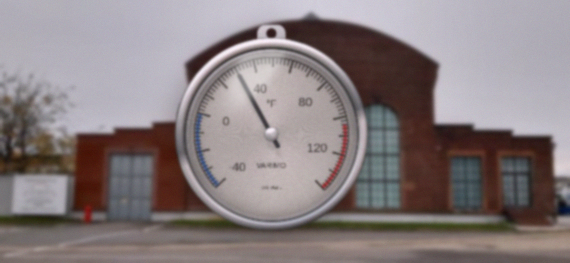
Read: 30 (°F)
